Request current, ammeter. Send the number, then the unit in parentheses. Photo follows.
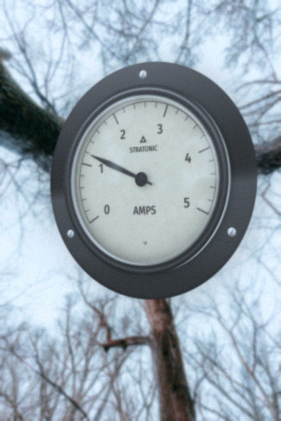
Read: 1.2 (A)
